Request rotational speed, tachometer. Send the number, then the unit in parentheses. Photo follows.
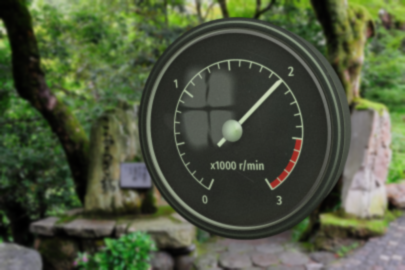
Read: 2000 (rpm)
